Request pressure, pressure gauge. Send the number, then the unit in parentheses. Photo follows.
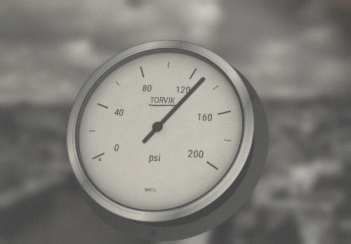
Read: 130 (psi)
